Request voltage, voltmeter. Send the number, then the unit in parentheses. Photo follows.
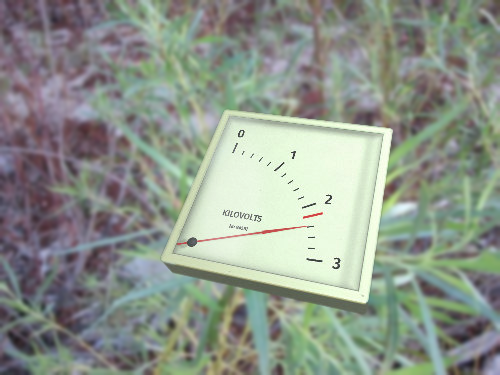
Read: 2.4 (kV)
